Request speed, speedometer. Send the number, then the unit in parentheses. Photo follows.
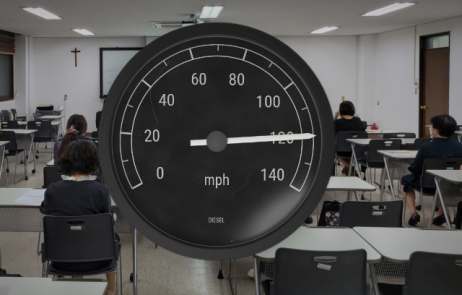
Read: 120 (mph)
